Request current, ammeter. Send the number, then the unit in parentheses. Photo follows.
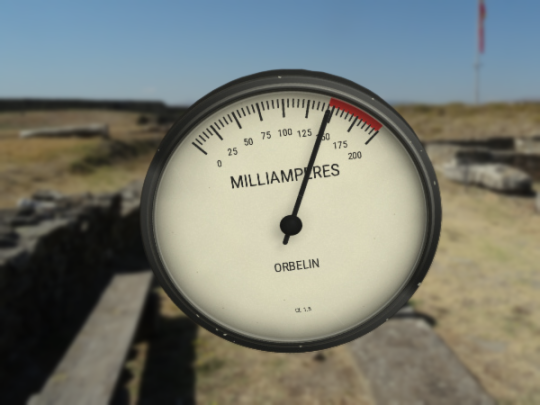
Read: 145 (mA)
